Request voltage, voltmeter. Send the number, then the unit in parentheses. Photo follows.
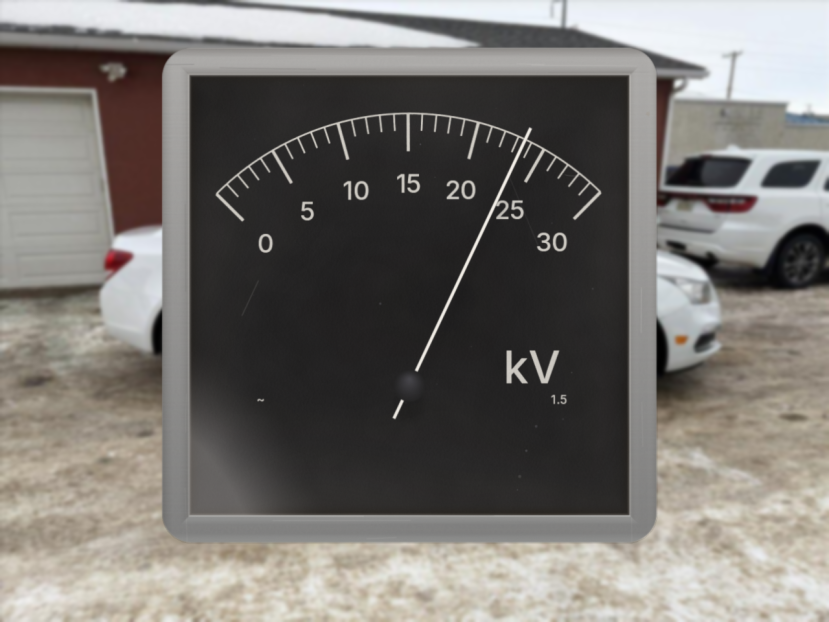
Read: 23.5 (kV)
